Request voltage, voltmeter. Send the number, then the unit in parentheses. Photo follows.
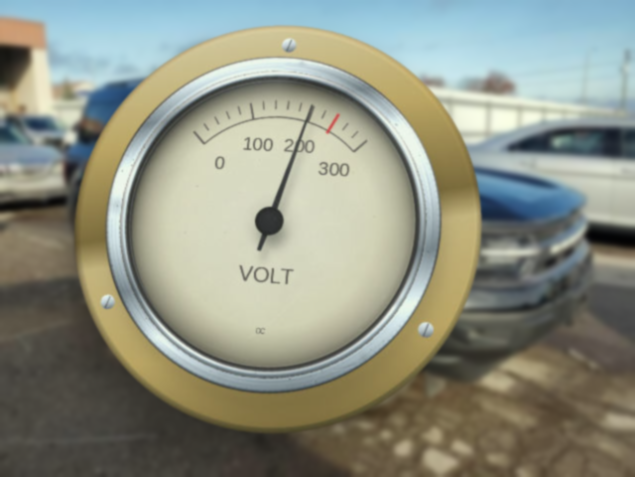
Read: 200 (V)
